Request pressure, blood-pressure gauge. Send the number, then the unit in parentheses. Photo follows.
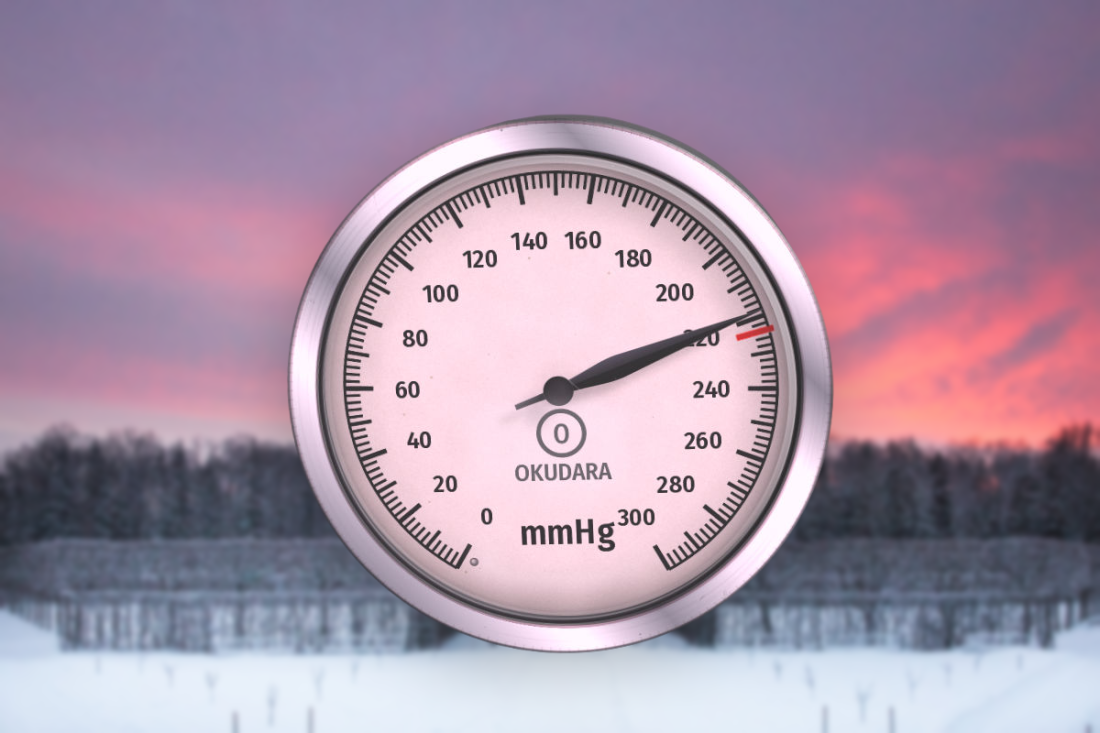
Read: 218 (mmHg)
